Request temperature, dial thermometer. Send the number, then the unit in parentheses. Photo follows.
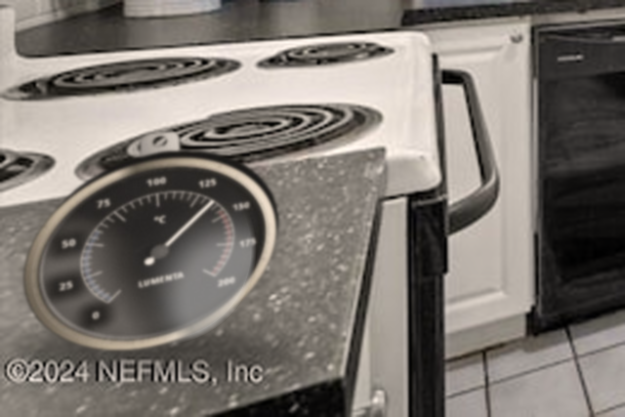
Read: 135 (°C)
